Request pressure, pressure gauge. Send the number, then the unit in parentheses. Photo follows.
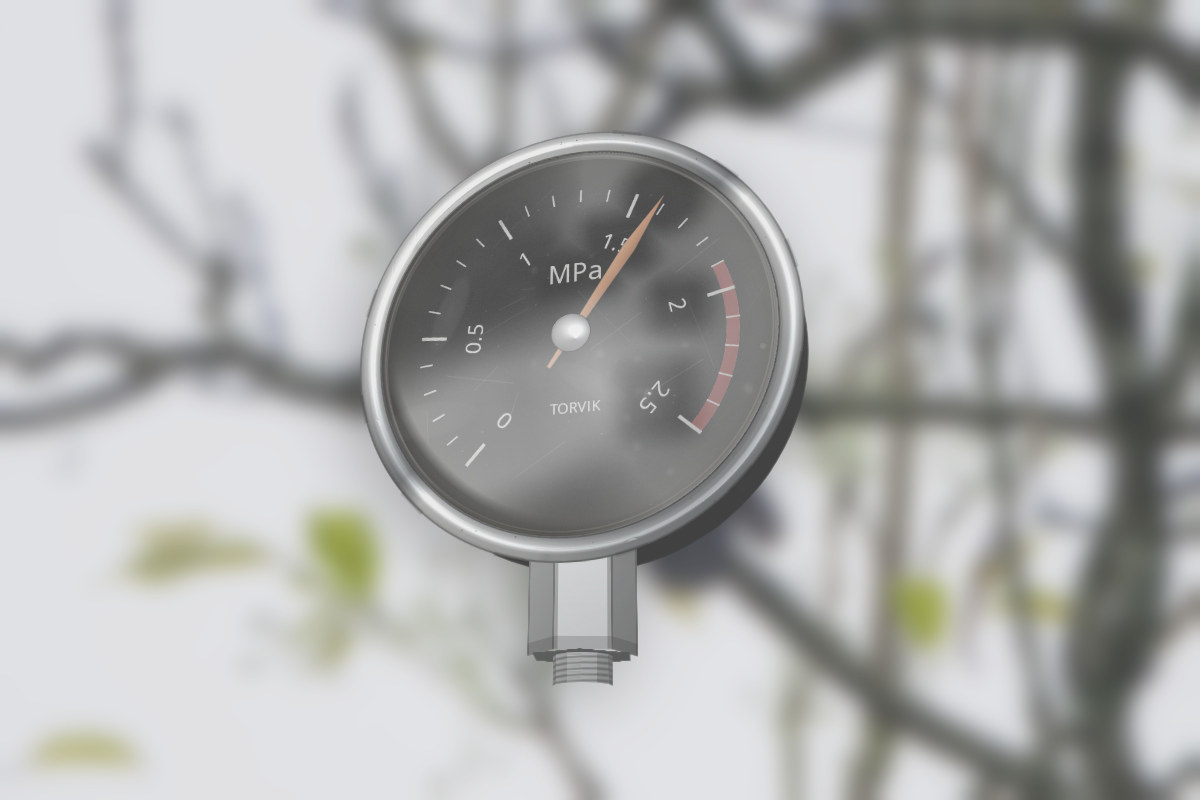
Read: 1.6 (MPa)
